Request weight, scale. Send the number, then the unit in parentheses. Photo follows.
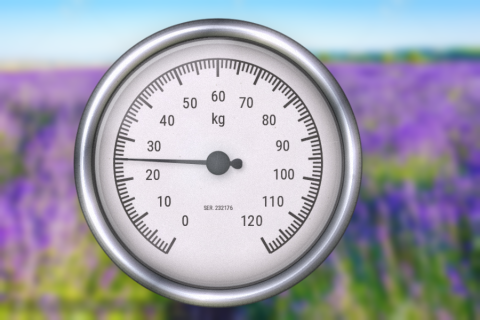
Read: 25 (kg)
